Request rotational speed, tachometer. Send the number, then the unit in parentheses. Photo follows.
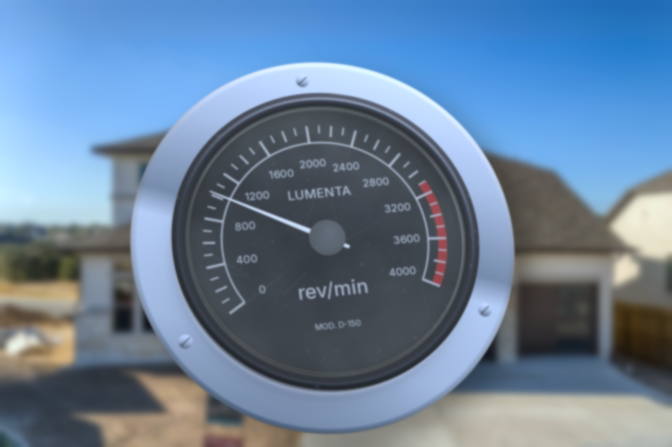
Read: 1000 (rpm)
